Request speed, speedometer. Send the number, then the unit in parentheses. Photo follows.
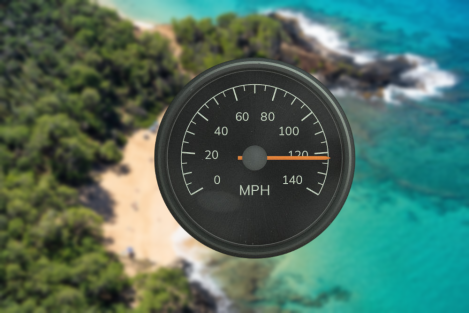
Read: 122.5 (mph)
